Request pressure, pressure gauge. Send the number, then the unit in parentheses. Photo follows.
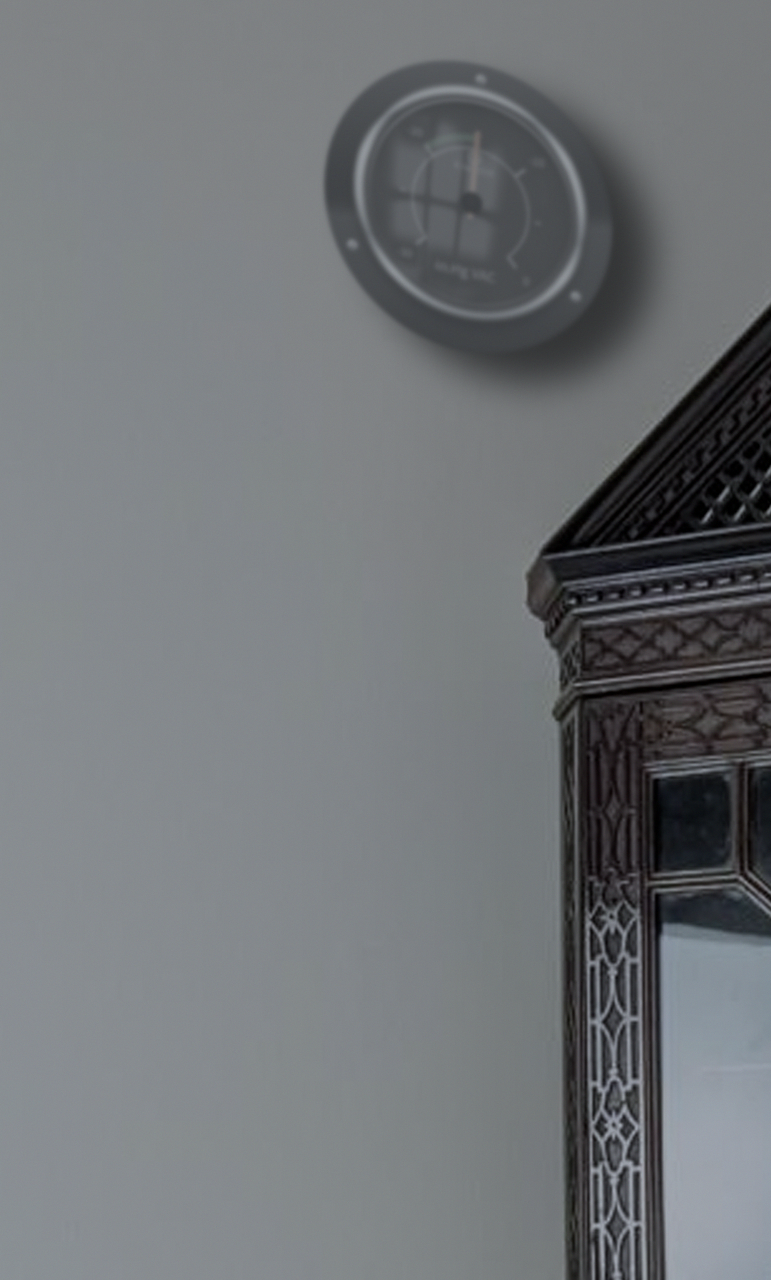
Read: -15 (inHg)
